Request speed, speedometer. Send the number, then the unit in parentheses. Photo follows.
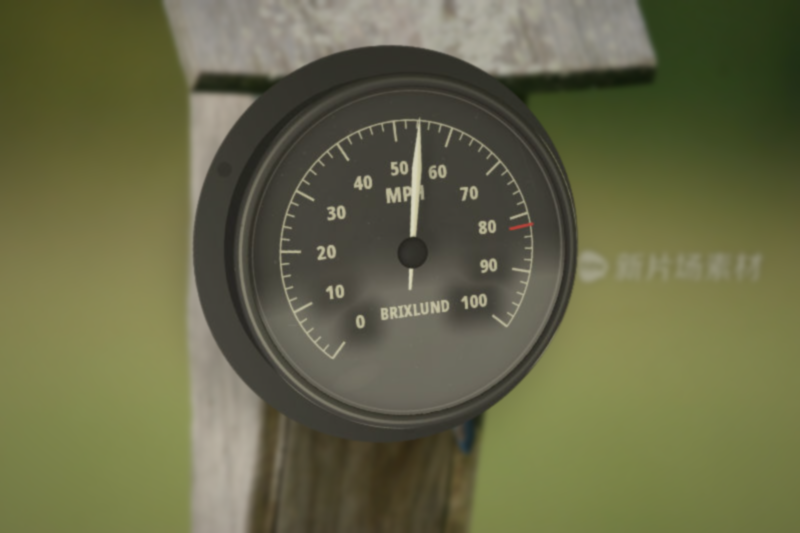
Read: 54 (mph)
